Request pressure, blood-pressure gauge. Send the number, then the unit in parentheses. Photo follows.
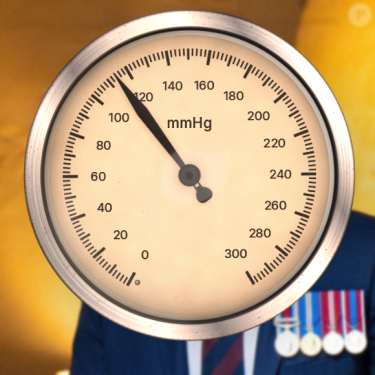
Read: 114 (mmHg)
